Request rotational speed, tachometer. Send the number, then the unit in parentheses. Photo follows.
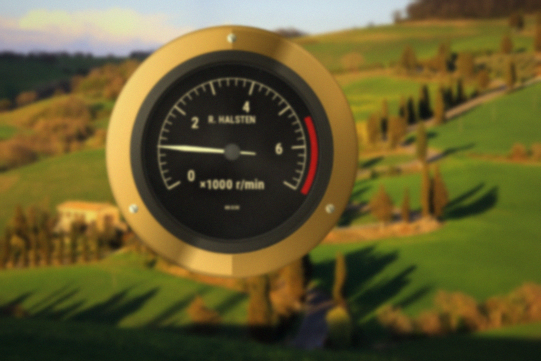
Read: 1000 (rpm)
